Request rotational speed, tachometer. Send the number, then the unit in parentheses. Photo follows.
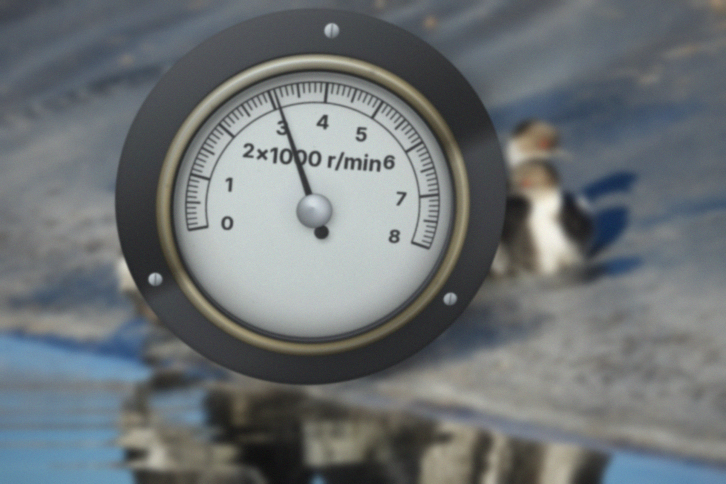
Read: 3100 (rpm)
